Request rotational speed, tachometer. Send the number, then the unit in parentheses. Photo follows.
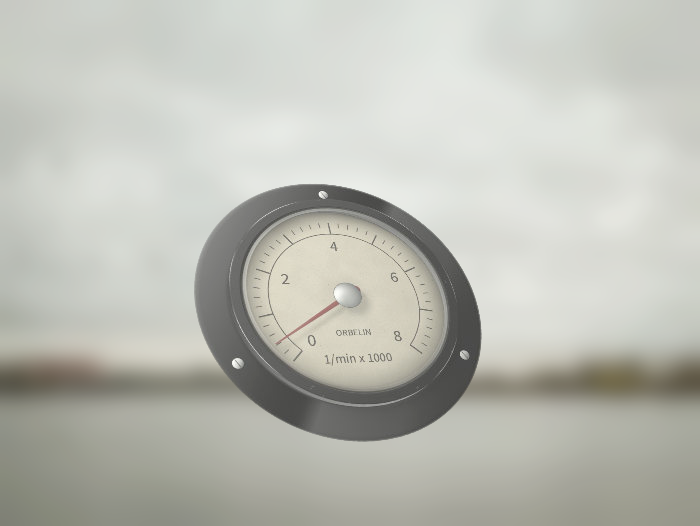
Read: 400 (rpm)
